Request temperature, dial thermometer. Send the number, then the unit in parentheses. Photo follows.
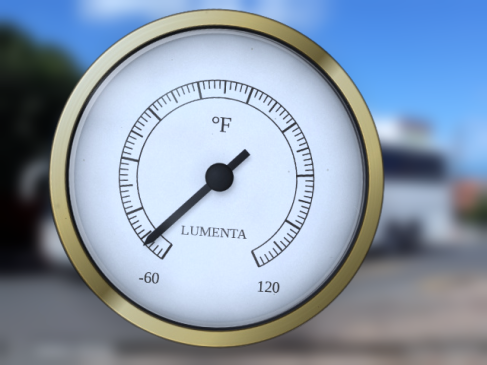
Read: -52 (°F)
